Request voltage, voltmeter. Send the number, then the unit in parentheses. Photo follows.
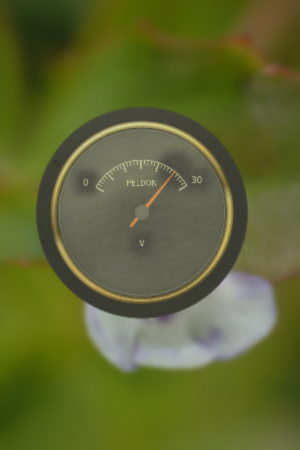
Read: 25 (V)
